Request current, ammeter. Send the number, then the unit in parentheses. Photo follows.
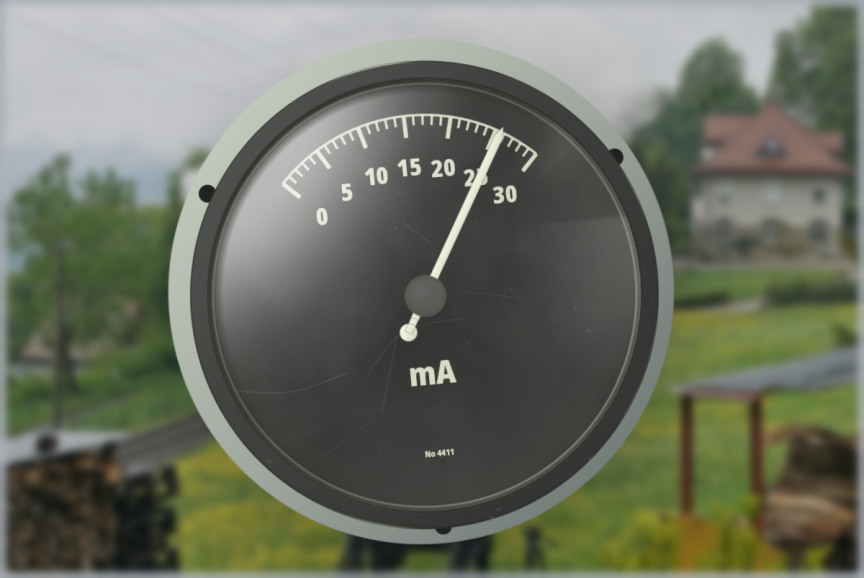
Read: 25.5 (mA)
